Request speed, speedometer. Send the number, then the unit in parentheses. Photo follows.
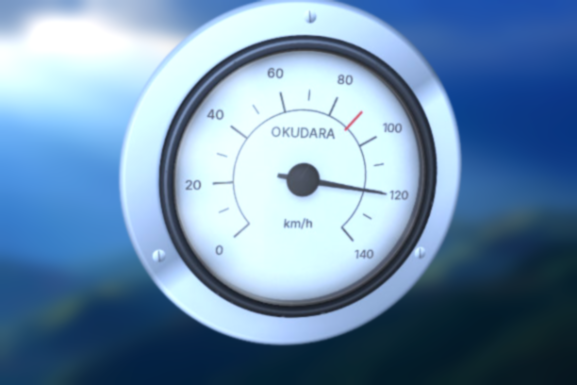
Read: 120 (km/h)
